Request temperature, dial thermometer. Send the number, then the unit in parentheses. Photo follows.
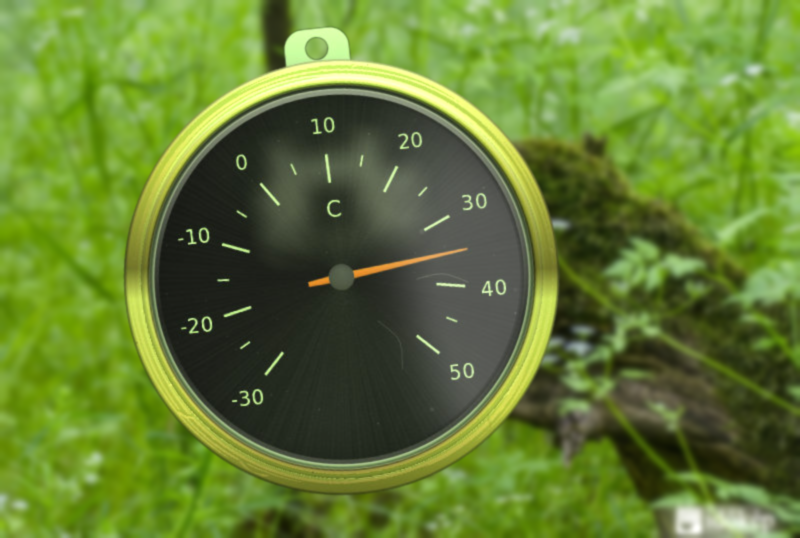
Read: 35 (°C)
